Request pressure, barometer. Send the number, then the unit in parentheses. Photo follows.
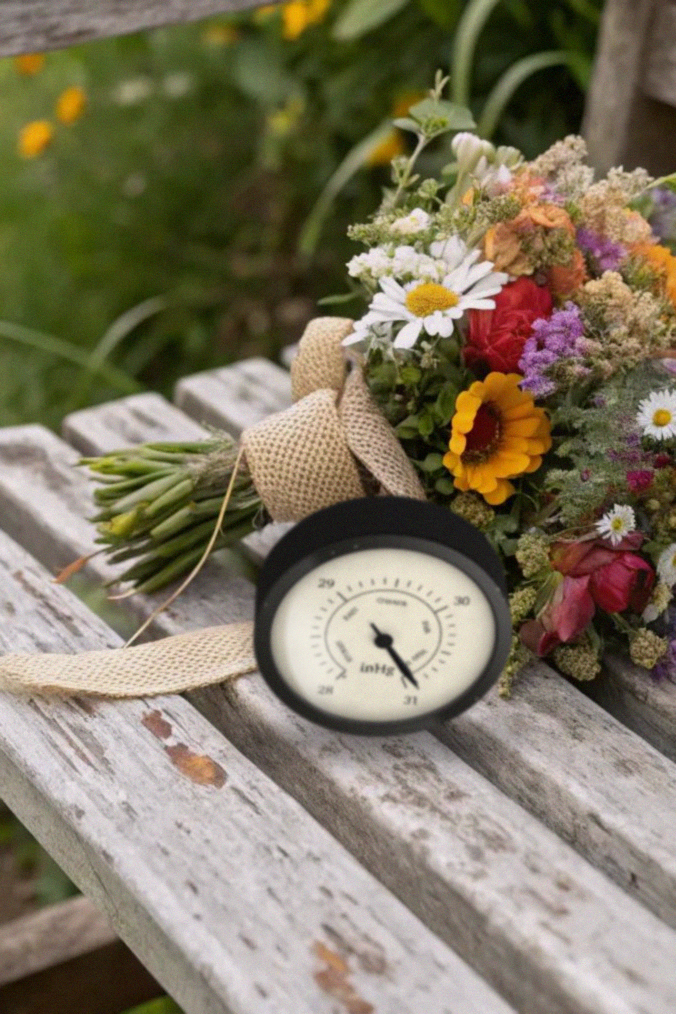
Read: 30.9 (inHg)
